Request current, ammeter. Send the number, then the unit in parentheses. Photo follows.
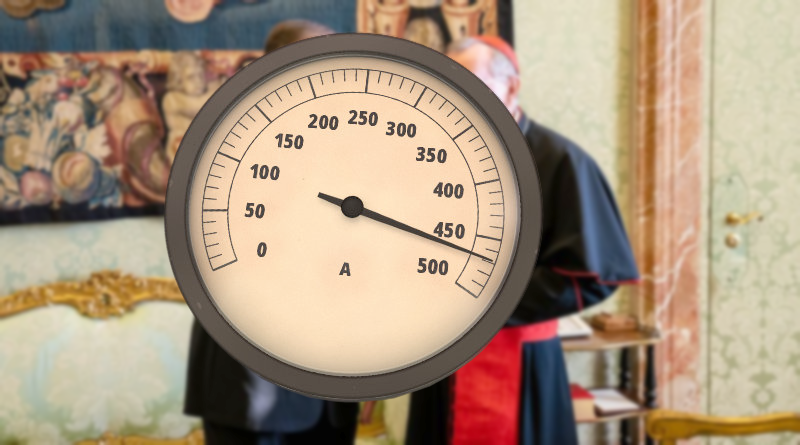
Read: 470 (A)
